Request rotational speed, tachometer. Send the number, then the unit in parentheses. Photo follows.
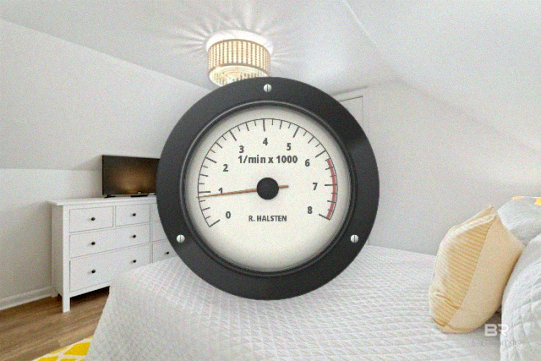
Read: 875 (rpm)
